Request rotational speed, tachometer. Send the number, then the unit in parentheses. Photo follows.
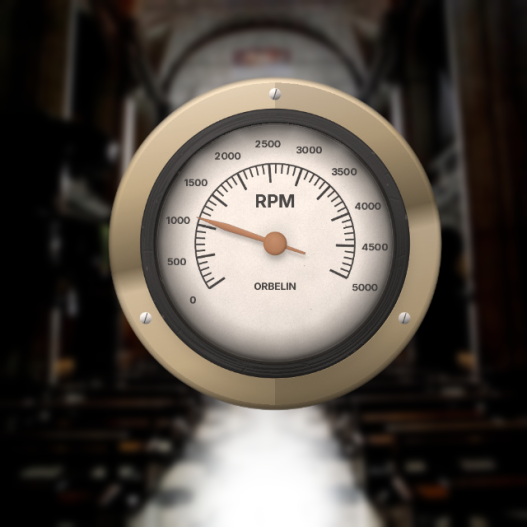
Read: 1100 (rpm)
